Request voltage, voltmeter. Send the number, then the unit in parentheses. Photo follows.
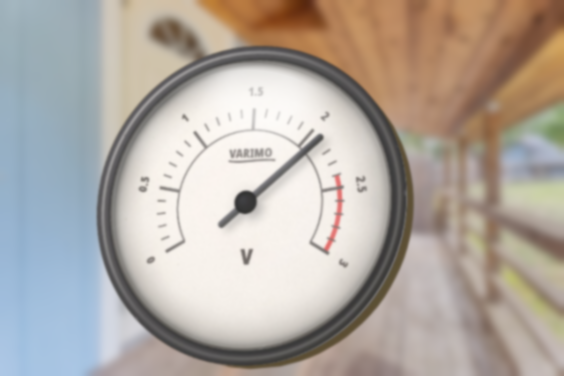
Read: 2.1 (V)
